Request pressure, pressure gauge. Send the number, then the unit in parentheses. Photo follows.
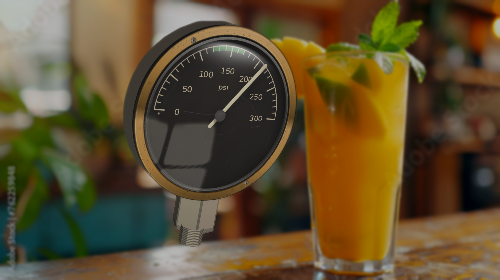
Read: 210 (psi)
